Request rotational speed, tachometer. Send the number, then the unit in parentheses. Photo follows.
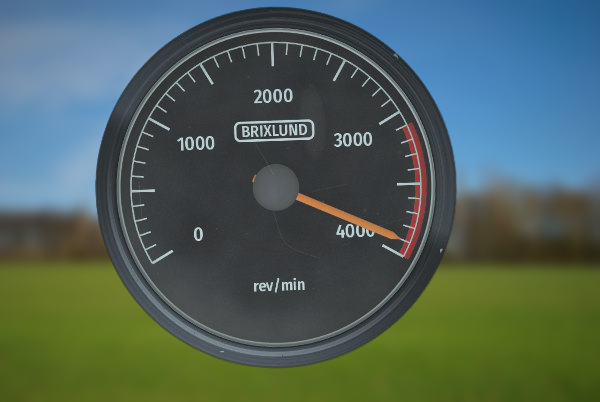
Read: 3900 (rpm)
